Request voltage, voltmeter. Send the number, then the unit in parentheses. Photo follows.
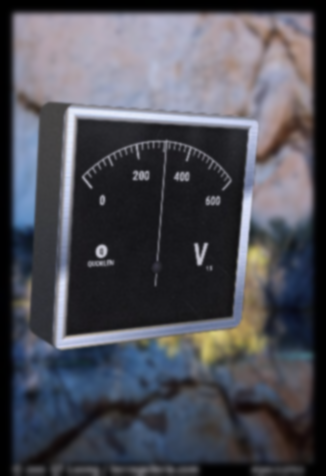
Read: 300 (V)
